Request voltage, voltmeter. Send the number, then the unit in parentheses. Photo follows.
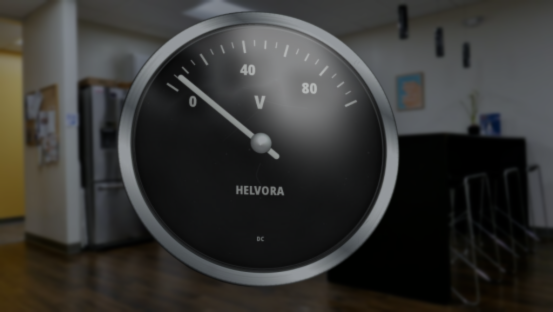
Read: 5 (V)
